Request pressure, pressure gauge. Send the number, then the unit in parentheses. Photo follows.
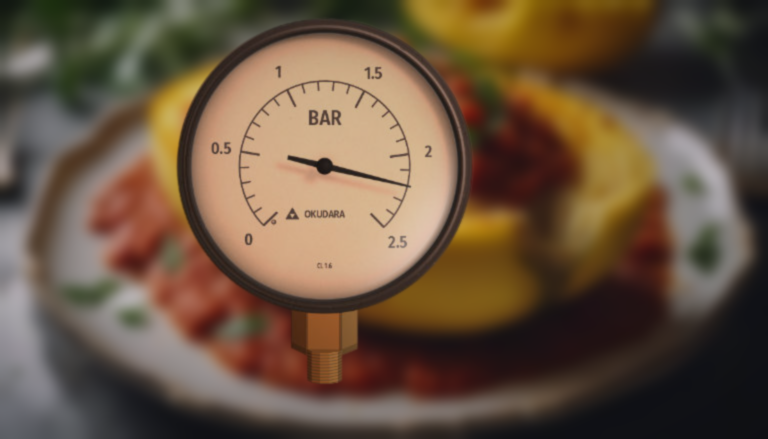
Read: 2.2 (bar)
